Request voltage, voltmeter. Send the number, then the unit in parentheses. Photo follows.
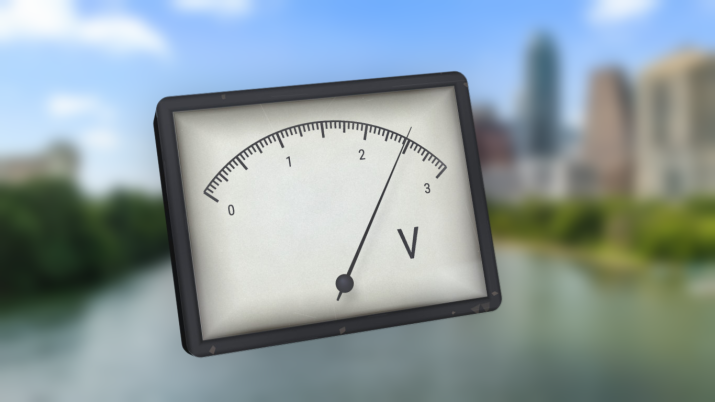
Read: 2.45 (V)
